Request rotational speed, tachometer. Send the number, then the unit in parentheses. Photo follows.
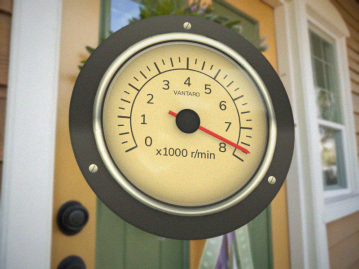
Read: 7750 (rpm)
